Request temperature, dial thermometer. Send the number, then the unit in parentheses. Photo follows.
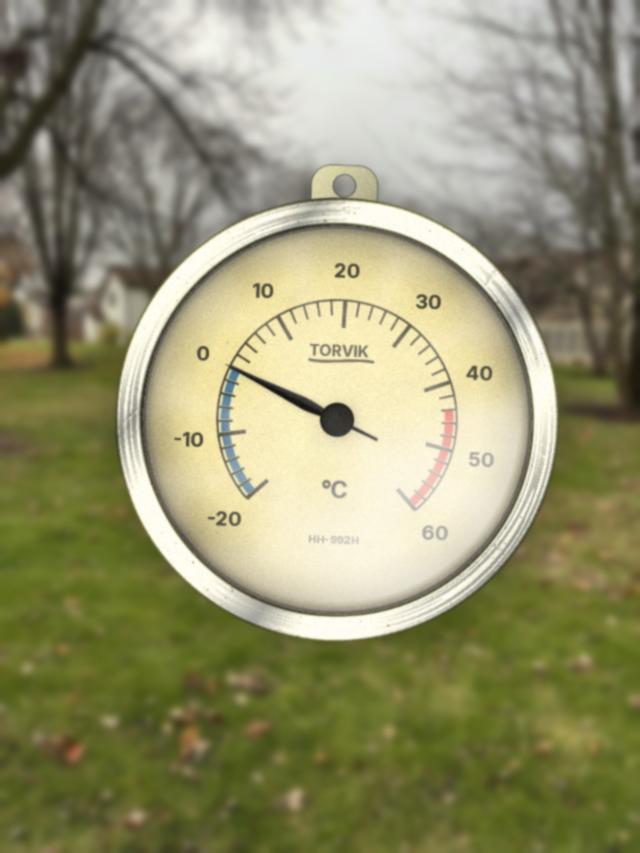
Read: 0 (°C)
